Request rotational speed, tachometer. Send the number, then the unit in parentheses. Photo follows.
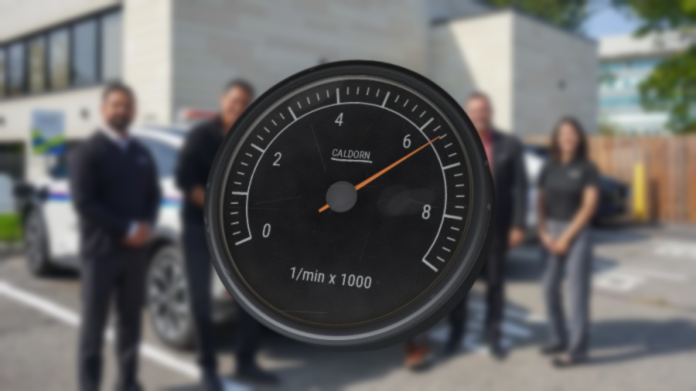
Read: 6400 (rpm)
